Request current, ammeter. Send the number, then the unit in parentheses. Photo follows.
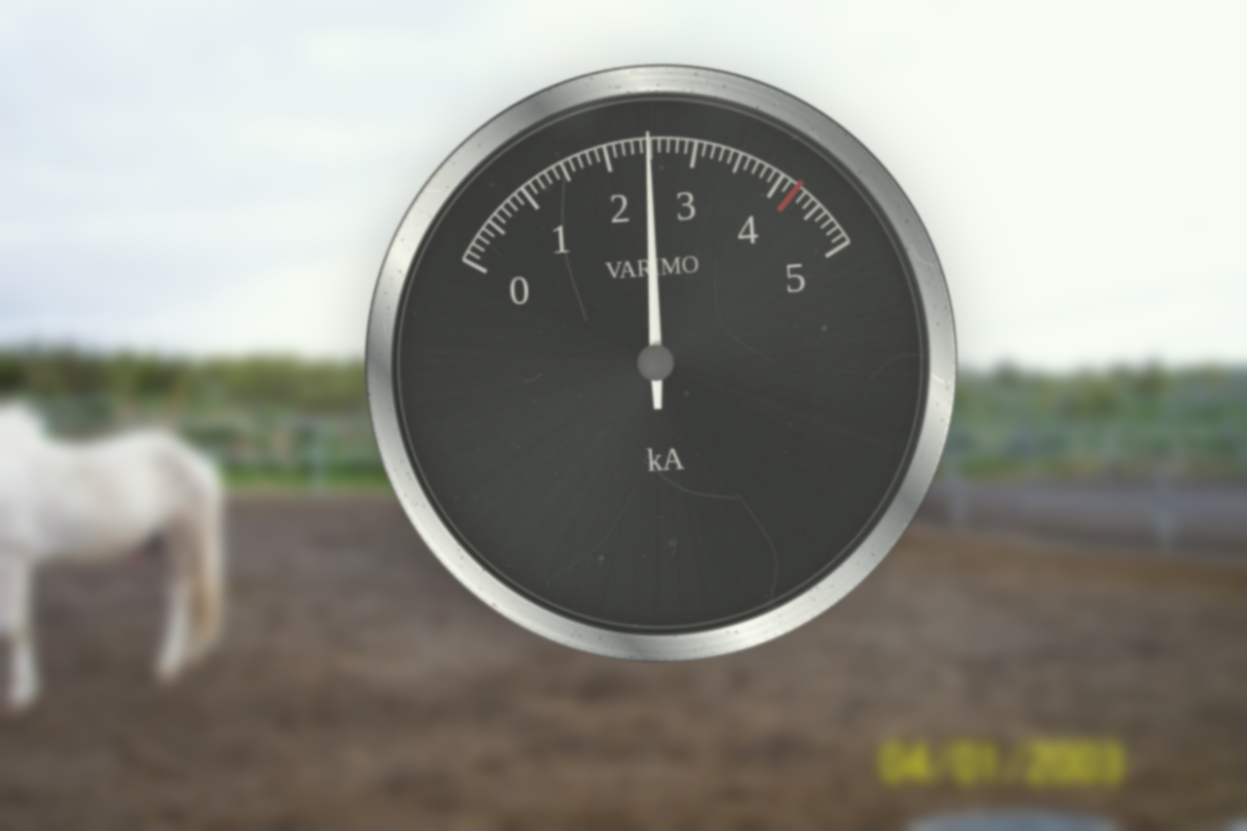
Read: 2.5 (kA)
